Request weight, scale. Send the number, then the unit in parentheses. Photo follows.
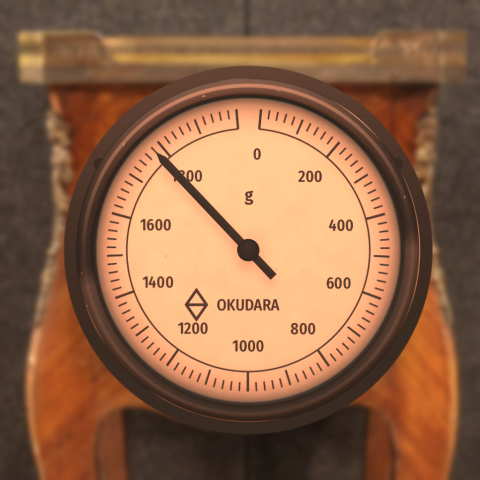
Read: 1780 (g)
